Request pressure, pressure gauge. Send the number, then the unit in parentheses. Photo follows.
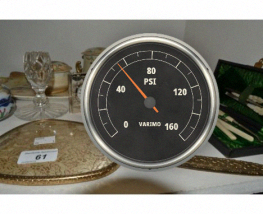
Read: 55 (psi)
